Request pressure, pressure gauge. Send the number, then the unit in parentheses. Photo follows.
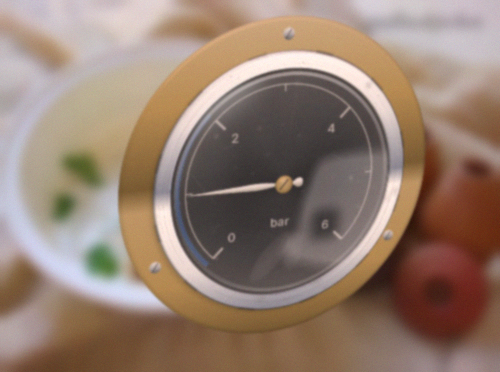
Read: 1 (bar)
